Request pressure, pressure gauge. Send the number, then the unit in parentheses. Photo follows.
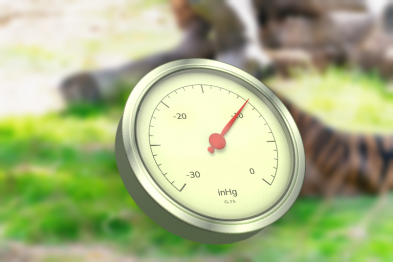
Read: -10 (inHg)
